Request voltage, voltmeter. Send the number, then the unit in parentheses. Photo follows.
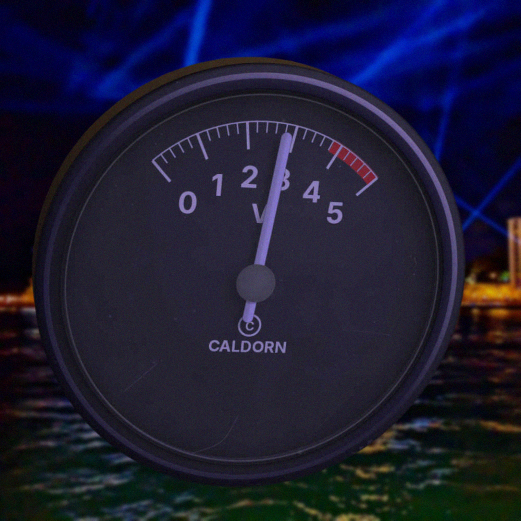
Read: 2.8 (V)
